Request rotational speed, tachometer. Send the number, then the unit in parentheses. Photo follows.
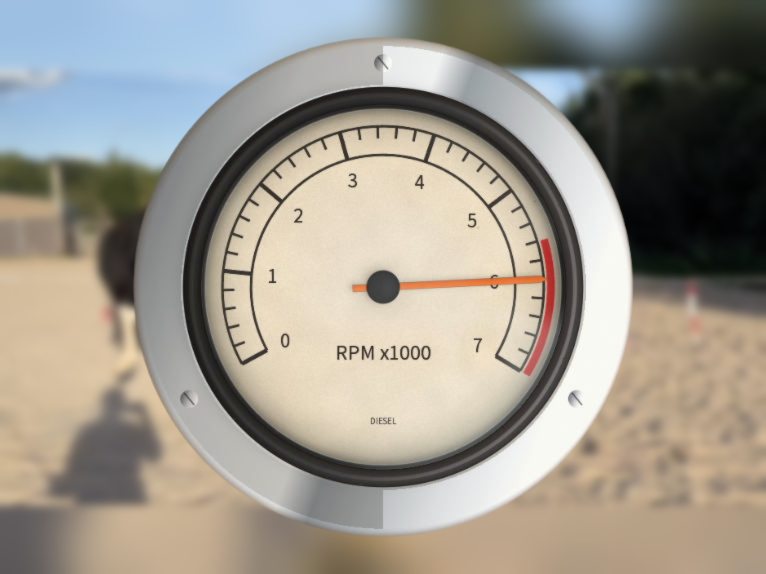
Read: 6000 (rpm)
